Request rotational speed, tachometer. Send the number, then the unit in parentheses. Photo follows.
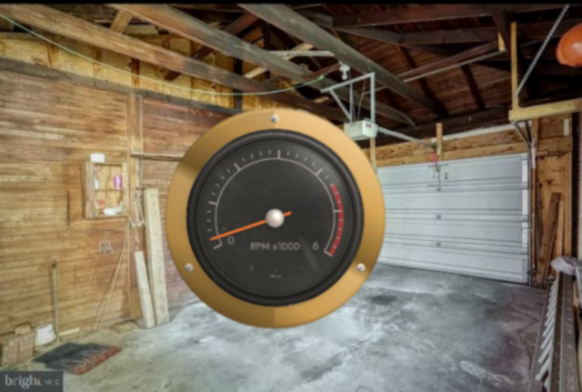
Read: 200 (rpm)
